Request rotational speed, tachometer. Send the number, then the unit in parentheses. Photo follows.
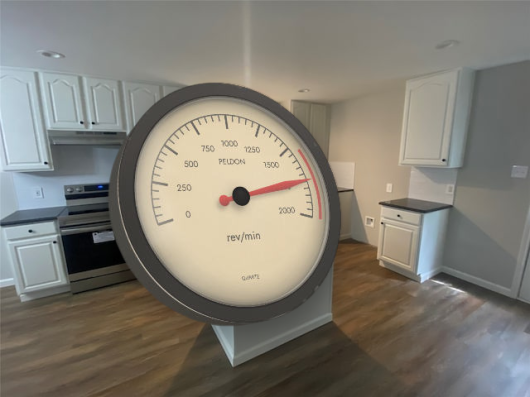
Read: 1750 (rpm)
